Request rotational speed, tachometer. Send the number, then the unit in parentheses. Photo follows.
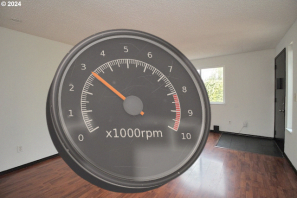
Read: 3000 (rpm)
